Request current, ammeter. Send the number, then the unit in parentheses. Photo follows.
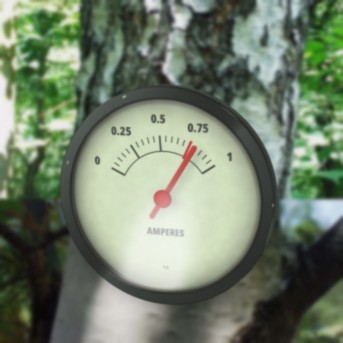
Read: 0.8 (A)
